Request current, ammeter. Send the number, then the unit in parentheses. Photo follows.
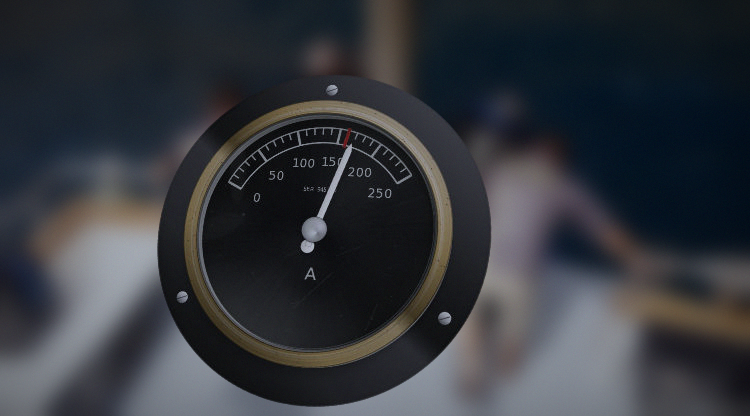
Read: 170 (A)
